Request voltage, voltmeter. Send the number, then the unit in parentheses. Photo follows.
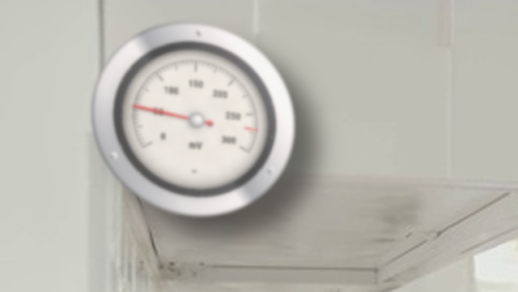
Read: 50 (mV)
